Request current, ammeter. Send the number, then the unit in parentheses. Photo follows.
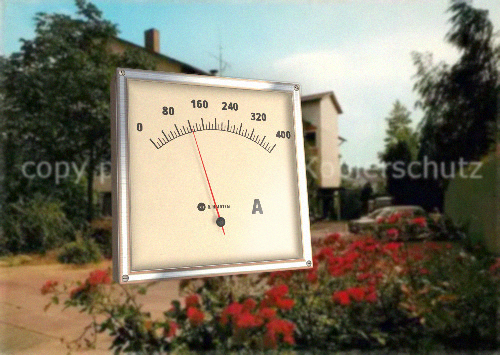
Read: 120 (A)
